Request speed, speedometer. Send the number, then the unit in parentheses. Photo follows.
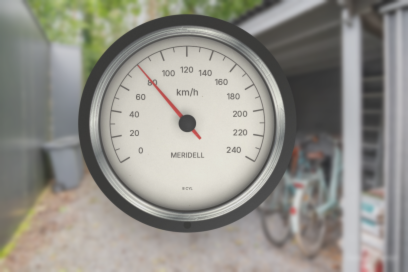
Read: 80 (km/h)
